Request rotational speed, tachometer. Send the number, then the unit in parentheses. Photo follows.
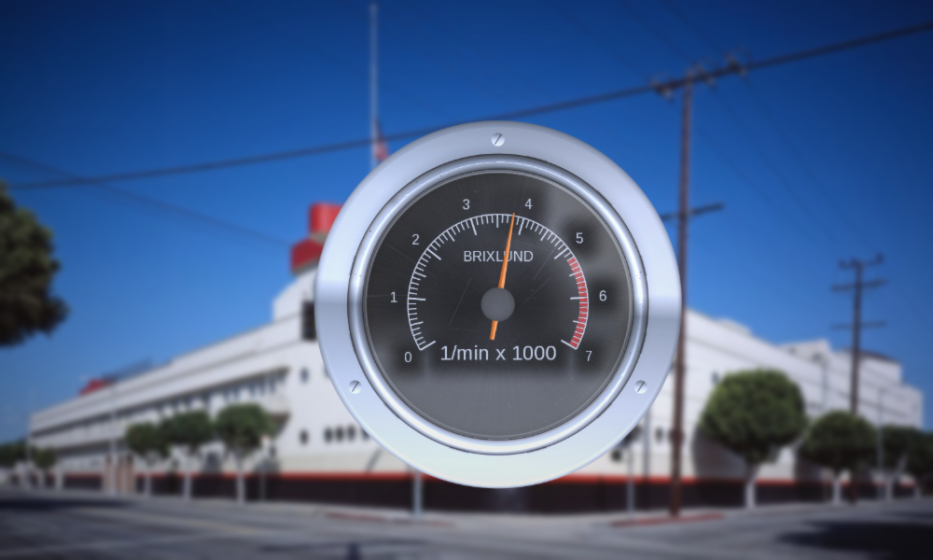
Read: 3800 (rpm)
